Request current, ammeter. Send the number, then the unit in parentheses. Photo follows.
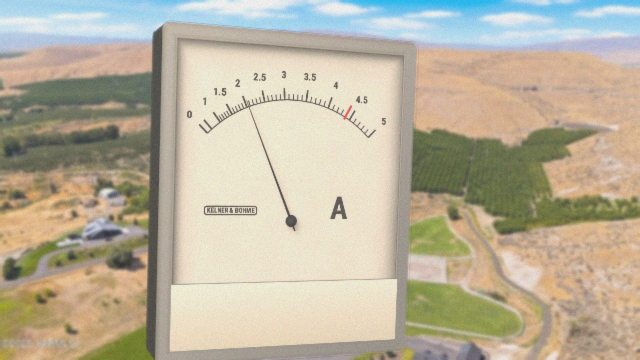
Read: 2 (A)
